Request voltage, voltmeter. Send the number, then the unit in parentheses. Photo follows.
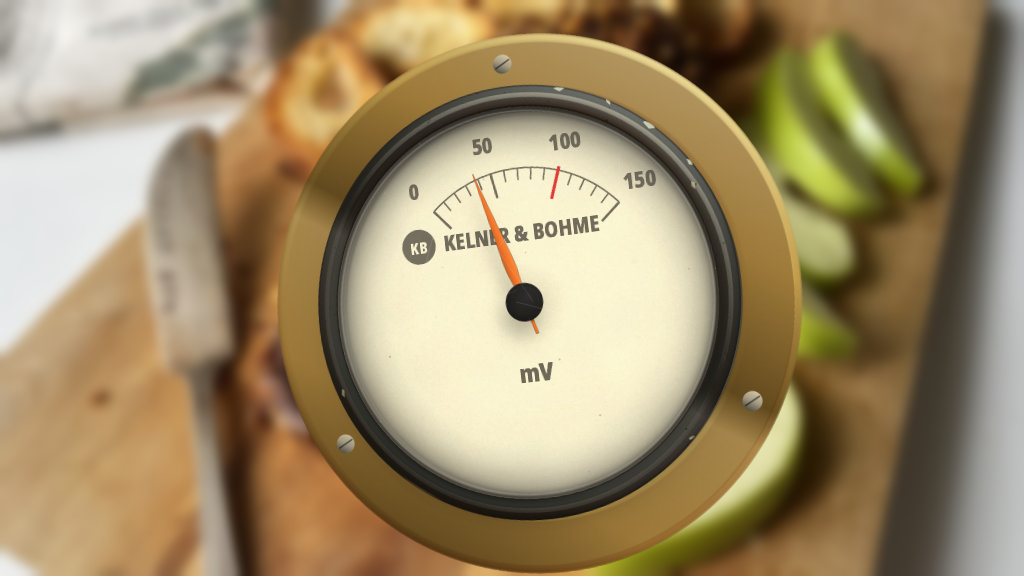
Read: 40 (mV)
